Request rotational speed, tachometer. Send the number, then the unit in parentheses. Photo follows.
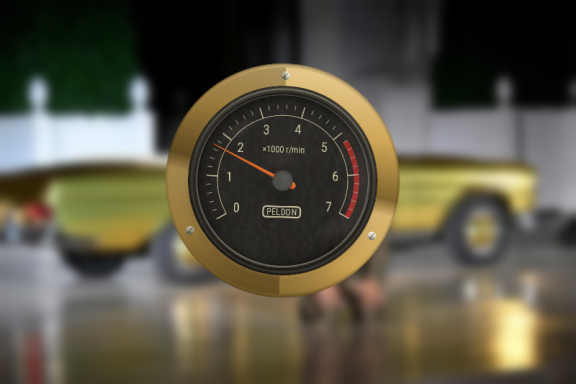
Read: 1700 (rpm)
